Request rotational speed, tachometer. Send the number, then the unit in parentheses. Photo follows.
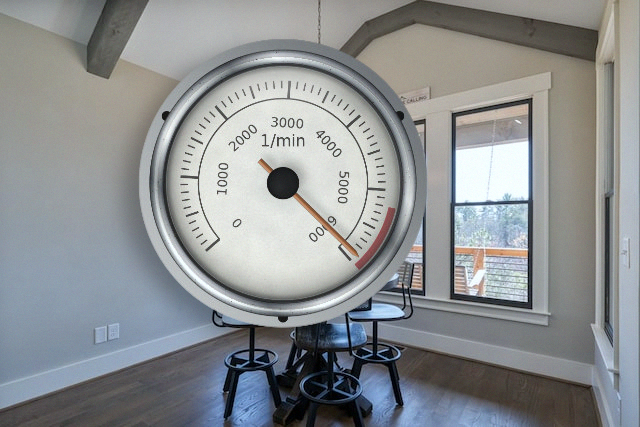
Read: 5900 (rpm)
